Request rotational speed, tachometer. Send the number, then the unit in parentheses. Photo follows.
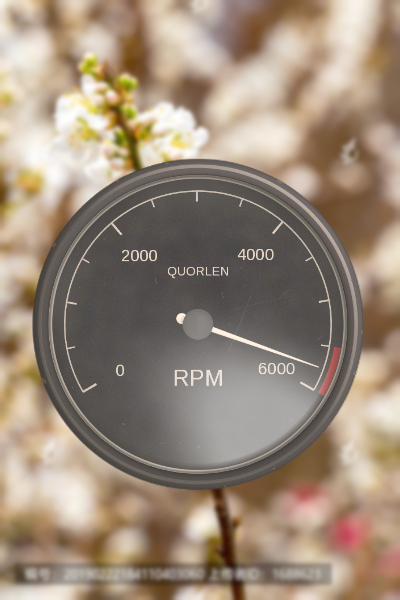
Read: 5750 (rpm)
